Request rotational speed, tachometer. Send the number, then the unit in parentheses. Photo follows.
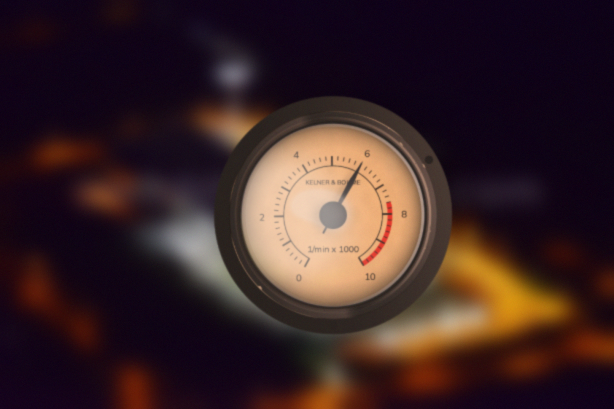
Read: 6000 (rpm)
